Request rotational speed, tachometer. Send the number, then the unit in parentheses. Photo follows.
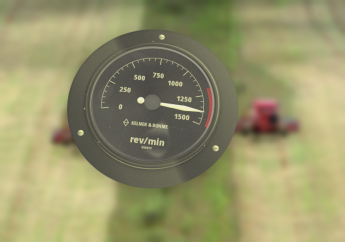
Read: 1400 (rpm)
